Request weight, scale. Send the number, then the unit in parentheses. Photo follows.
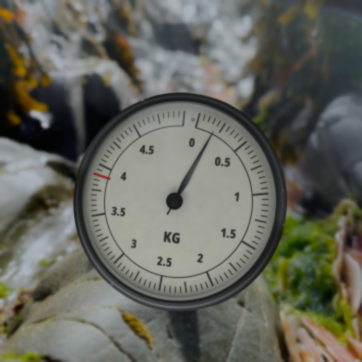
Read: 0.2 (kg)
